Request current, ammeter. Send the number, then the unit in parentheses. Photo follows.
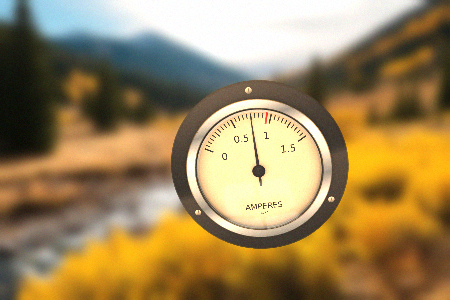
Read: 0.75 (A)
